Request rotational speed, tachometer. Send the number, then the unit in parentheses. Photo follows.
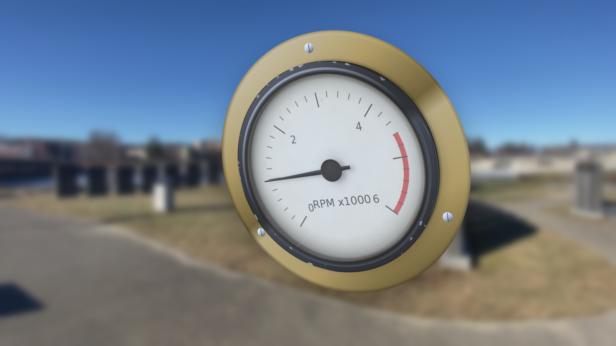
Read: 1000 (rpm)
